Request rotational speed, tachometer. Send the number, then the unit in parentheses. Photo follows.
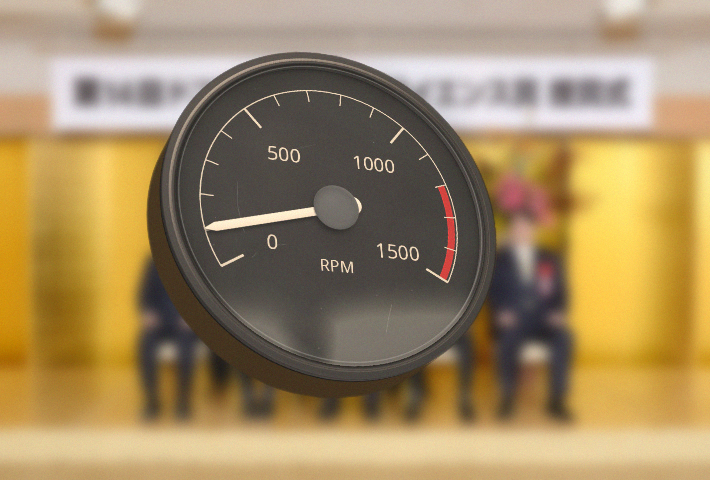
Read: 100 (rpm)
